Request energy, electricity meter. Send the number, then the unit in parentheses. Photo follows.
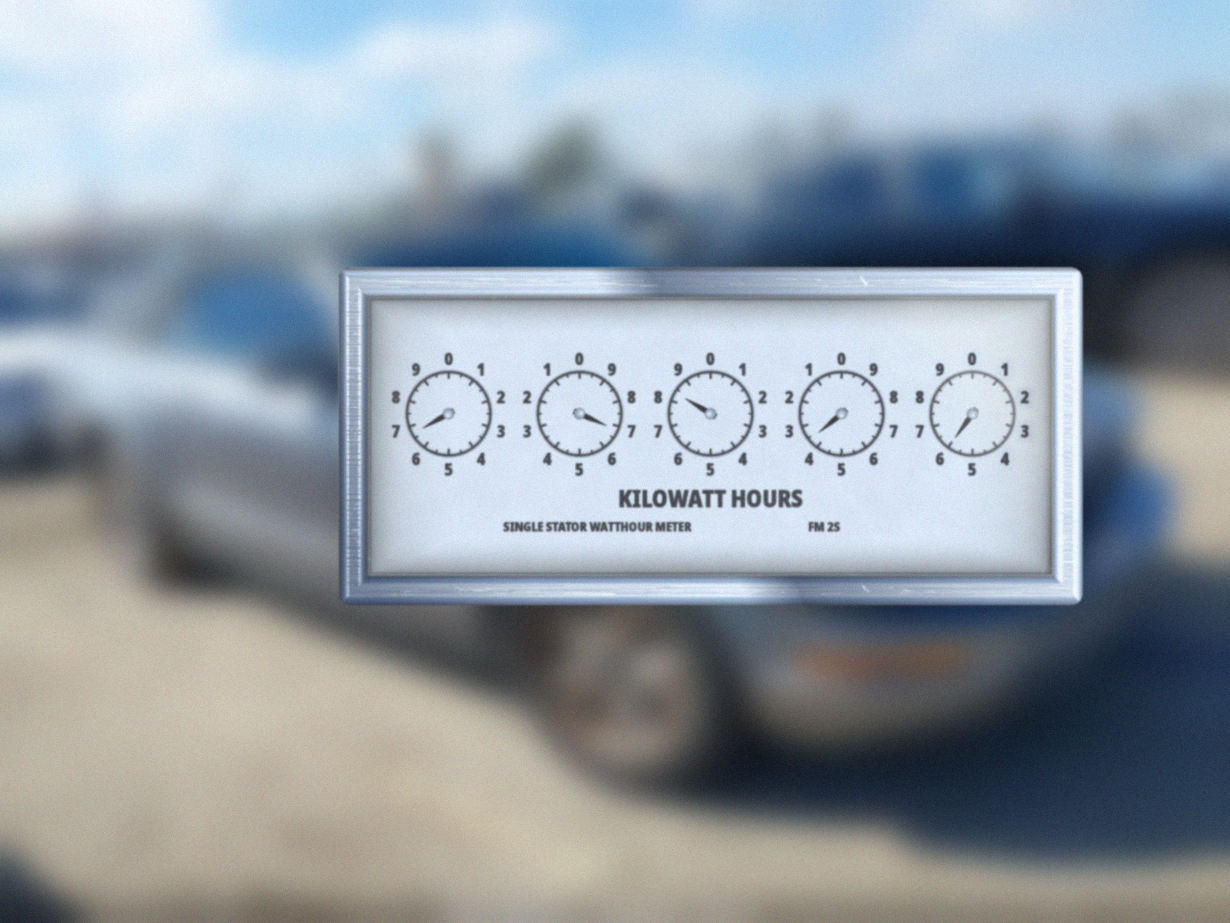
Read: 66836 (kWh)
